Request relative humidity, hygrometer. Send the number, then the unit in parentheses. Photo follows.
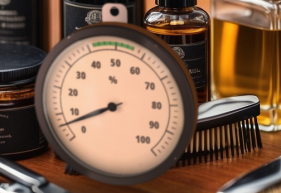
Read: 6 (%)
